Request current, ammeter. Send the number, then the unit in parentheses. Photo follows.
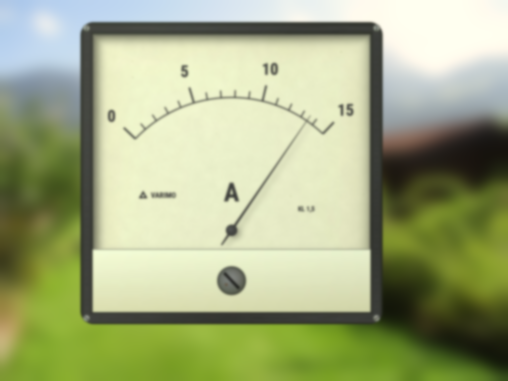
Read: 13.5 (A)
